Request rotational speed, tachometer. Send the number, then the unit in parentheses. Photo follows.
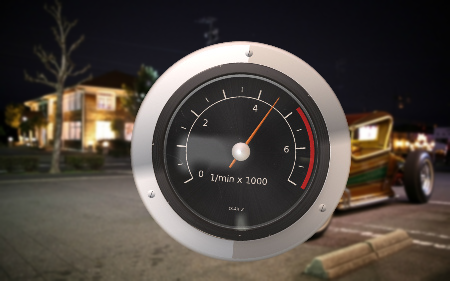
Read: 4500 (rpm)
